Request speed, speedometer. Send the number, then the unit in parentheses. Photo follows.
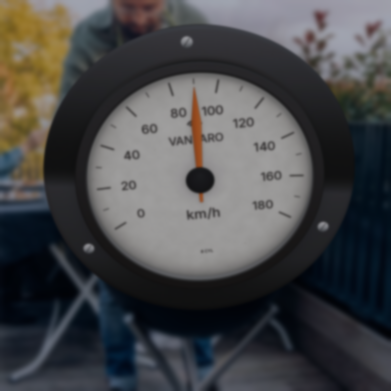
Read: 90 (km/h)
